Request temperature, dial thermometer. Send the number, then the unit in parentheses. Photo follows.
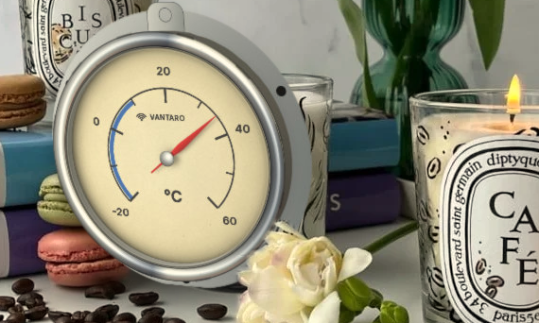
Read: 35 (°C)
